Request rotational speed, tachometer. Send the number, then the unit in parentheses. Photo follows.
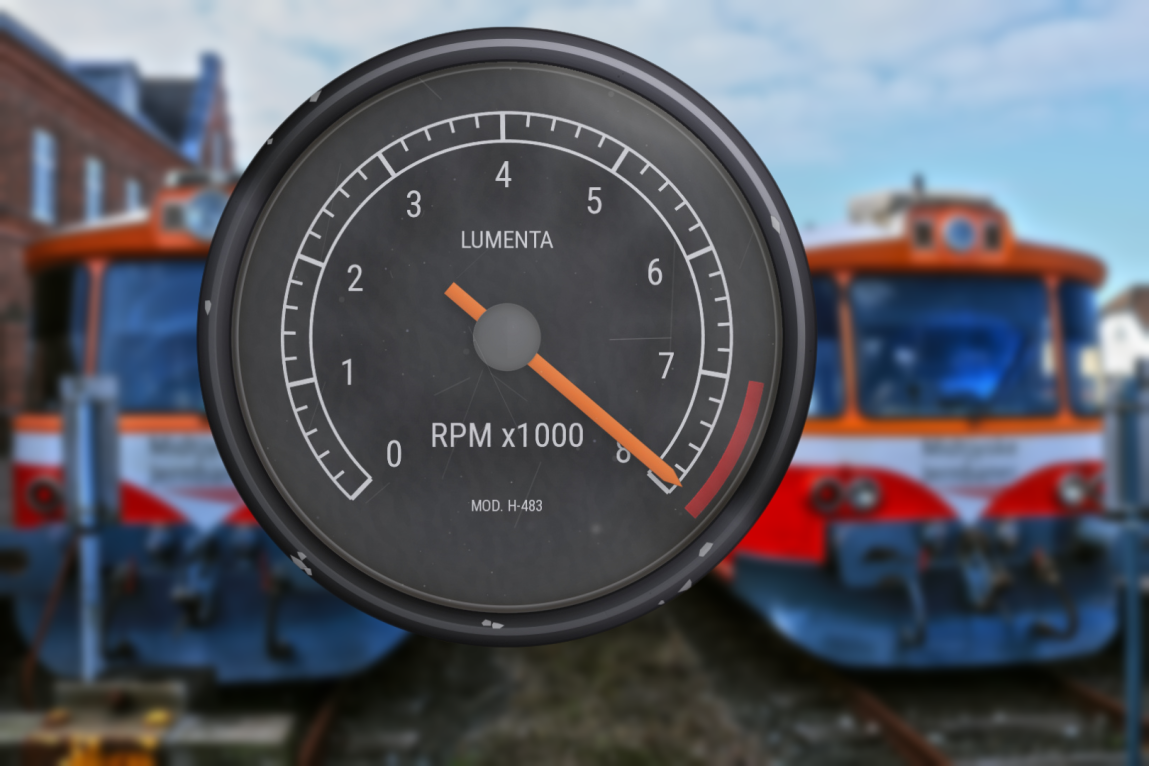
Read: 7900 (rpm)
